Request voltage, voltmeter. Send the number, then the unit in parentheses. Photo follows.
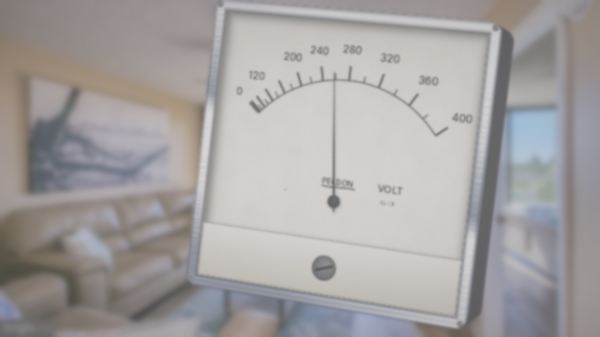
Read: 260 (V)
